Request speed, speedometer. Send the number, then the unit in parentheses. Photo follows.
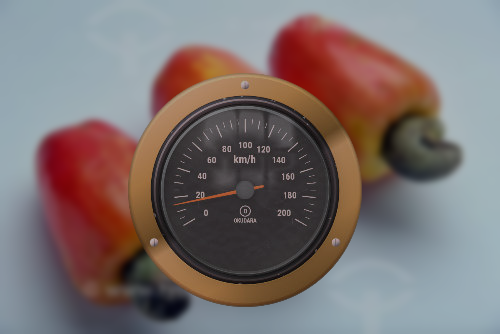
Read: 15 (km/h)
